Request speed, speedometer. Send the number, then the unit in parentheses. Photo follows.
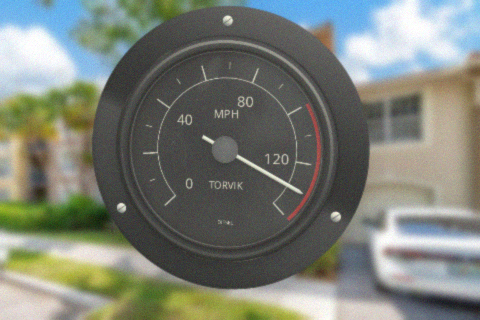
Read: 130 (mph)
